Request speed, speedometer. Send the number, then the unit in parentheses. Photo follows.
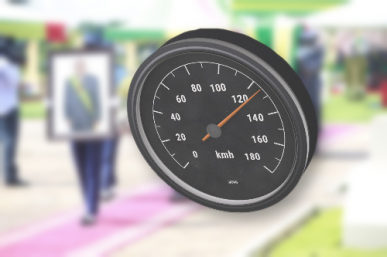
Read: 125 (km/h)
